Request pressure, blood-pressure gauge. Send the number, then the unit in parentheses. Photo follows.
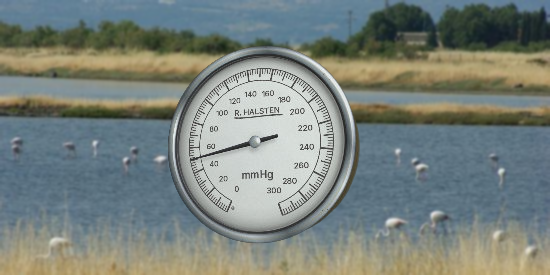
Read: 50 (mmHg)
